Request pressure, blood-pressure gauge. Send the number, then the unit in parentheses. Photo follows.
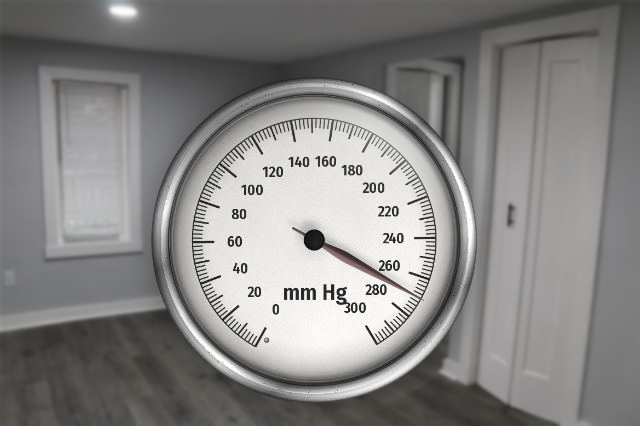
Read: 270 (mmHg)
